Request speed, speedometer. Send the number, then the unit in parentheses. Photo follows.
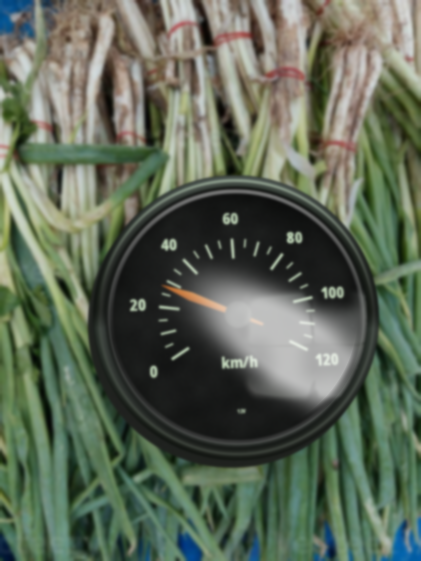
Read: 27.5 (km/h)
